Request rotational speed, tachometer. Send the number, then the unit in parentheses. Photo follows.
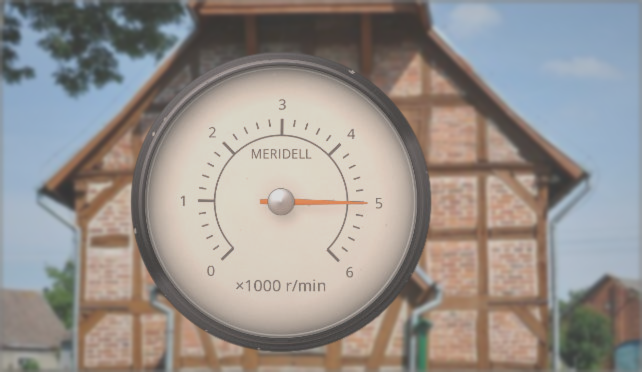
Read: 5000 (rpm)
